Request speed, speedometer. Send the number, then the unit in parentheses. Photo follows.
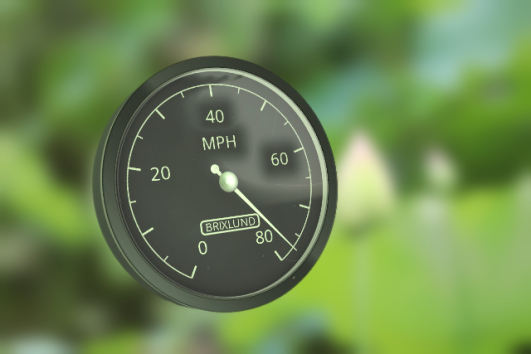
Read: 77.5 (mph)
